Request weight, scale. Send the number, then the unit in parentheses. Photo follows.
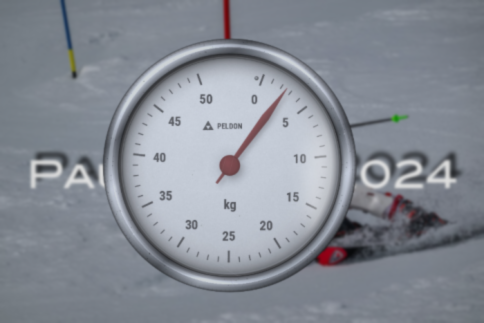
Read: 2.5 (kg)
